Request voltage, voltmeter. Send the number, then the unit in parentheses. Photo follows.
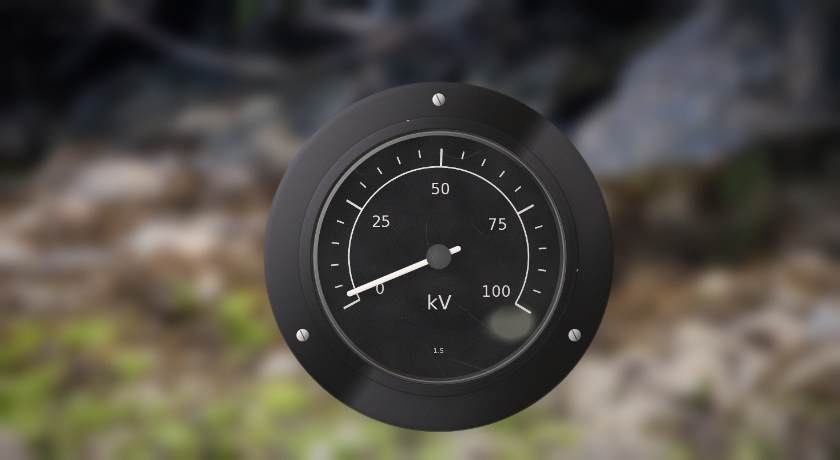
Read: 2.5 (kV)
